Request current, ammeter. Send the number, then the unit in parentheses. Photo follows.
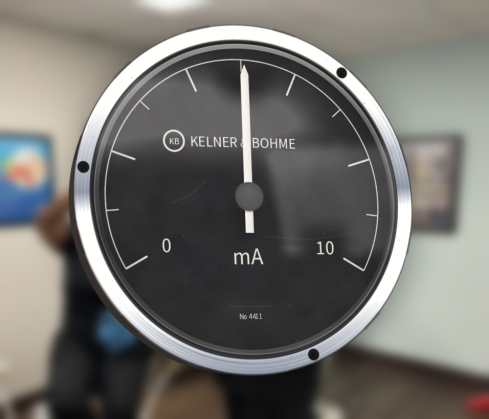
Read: 5 (mA)
